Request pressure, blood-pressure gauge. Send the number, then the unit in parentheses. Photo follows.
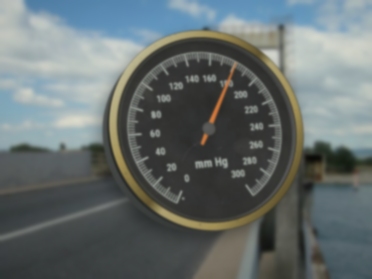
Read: 180 (mmHg)
